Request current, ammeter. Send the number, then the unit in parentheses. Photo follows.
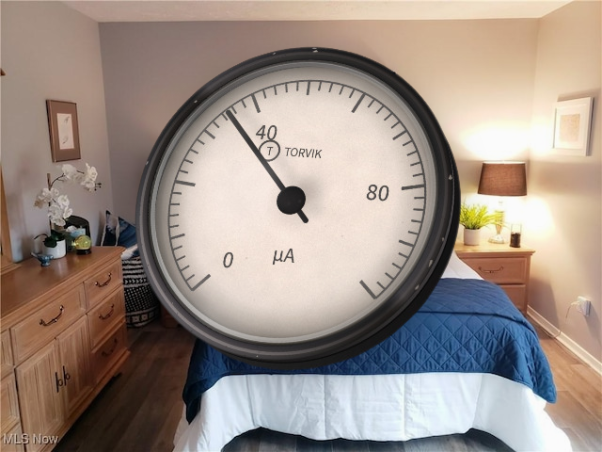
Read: 35 (µA)
